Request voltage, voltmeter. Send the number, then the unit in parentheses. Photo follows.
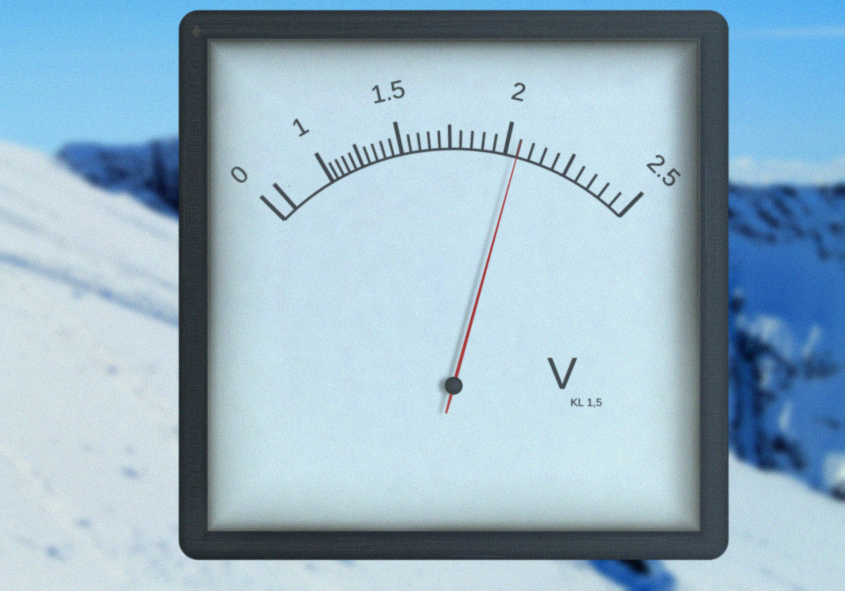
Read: 2.05 (V)
